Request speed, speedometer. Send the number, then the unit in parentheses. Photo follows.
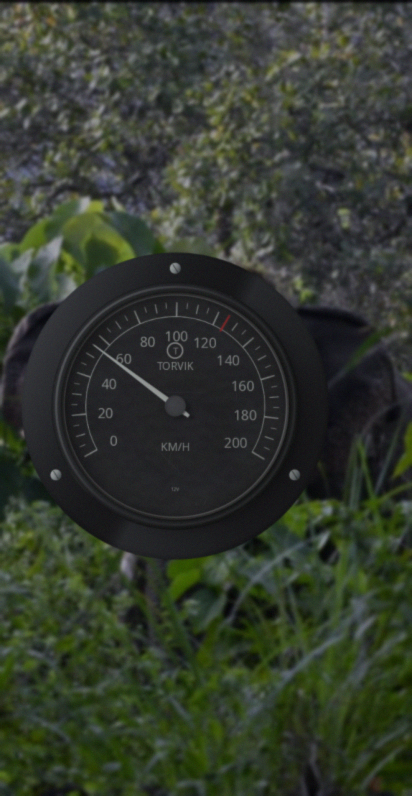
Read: 55 (km/h)
